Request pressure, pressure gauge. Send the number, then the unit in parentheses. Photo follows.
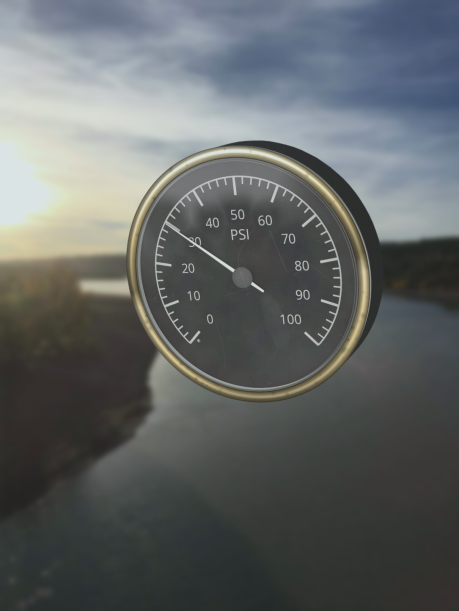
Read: 30 (psi)
